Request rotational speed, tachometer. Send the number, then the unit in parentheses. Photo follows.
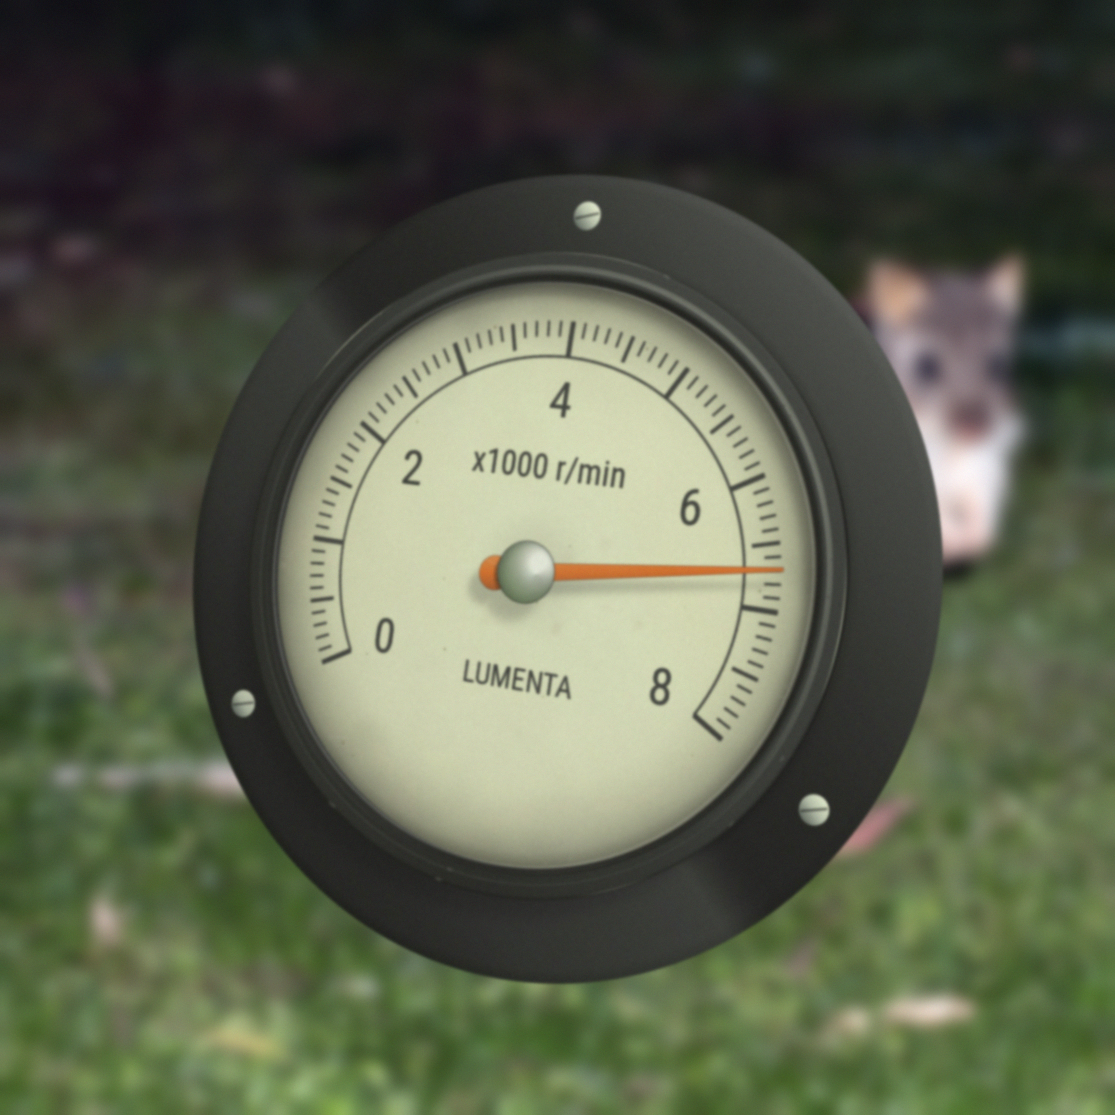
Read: 6700 (rpm)
